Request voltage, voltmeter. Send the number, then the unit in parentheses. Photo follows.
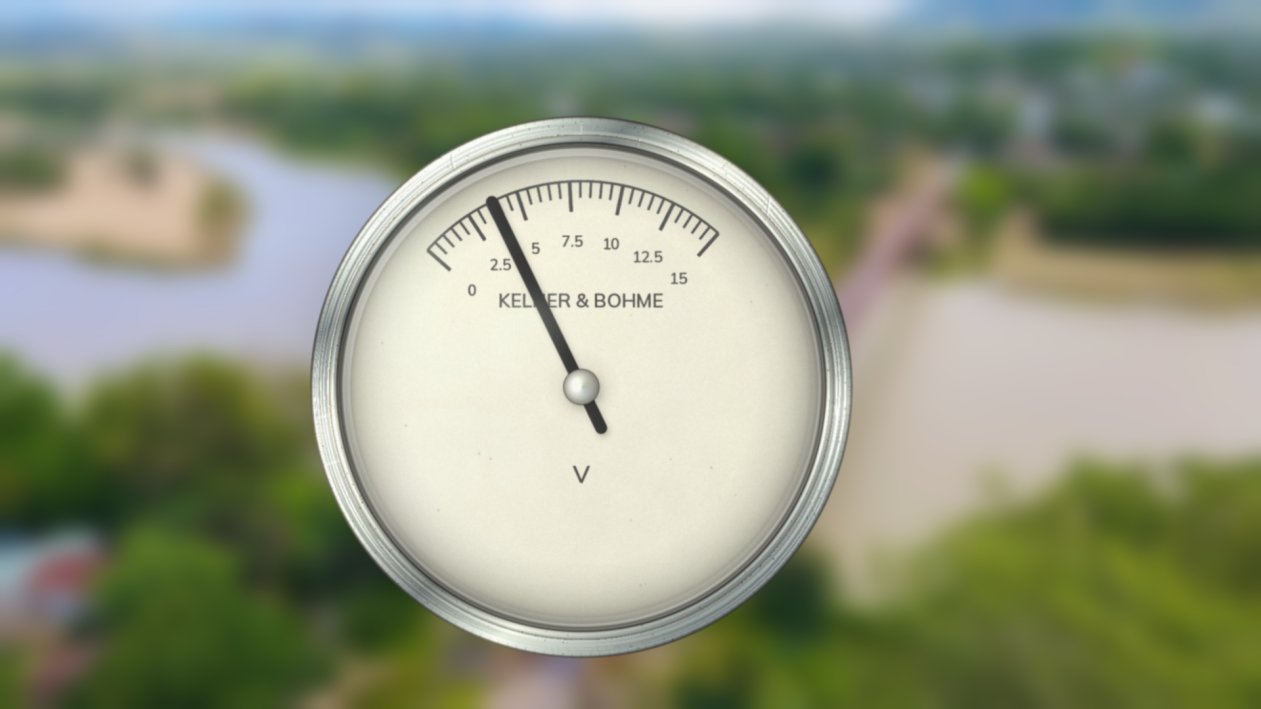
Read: 3.75 (V)
